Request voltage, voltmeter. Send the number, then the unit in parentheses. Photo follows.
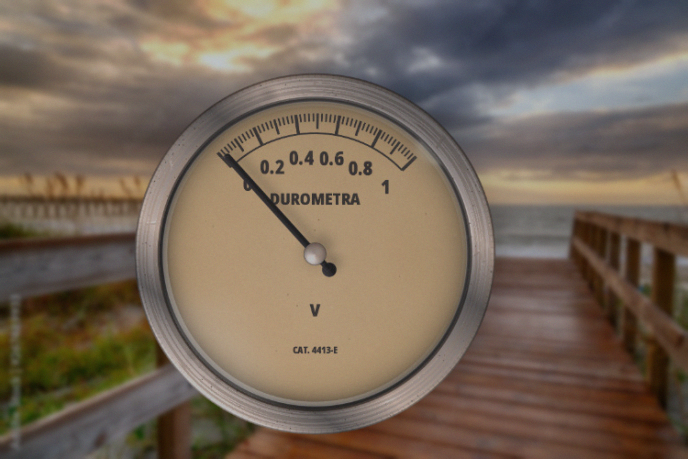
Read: 0.02 (V)
